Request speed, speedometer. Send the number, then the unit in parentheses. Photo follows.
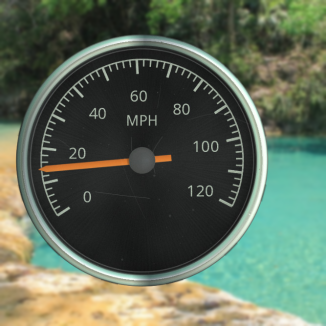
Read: 14 (mph)
